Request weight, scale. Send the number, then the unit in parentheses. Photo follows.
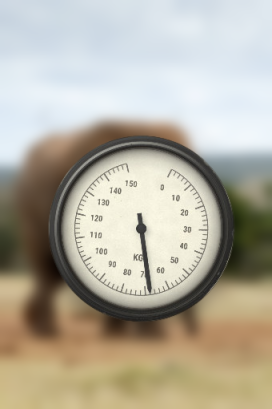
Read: 68 (kg)
